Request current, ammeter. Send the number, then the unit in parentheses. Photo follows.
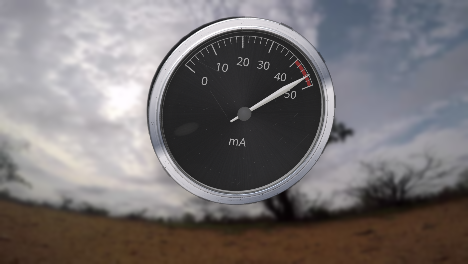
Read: 46 (mA)
